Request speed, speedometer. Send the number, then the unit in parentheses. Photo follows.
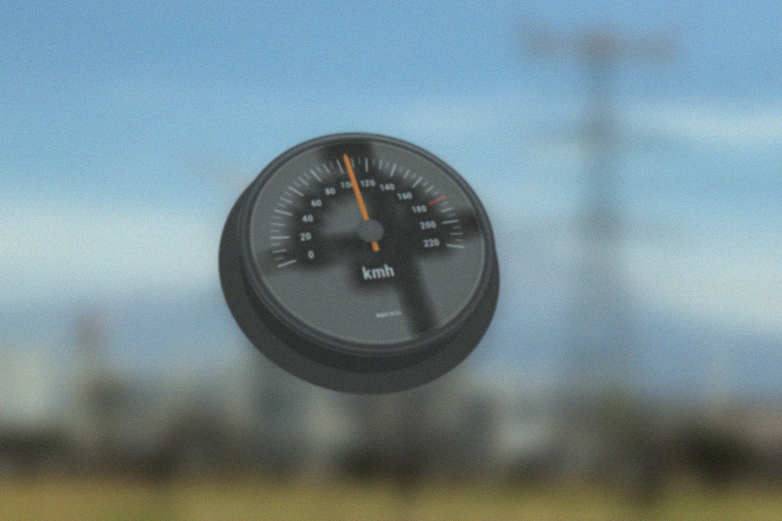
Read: 105 (km/h)
